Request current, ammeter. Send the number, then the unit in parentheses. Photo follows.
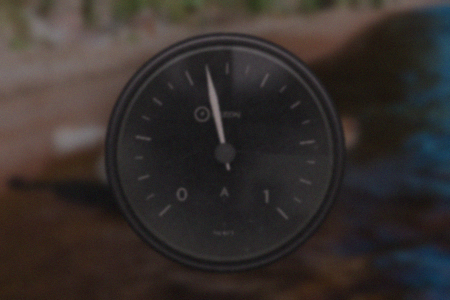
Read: 0.45 (A)
